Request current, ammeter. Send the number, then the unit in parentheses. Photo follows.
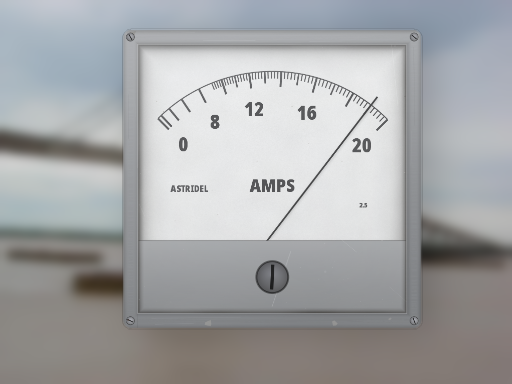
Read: 19 (A)
